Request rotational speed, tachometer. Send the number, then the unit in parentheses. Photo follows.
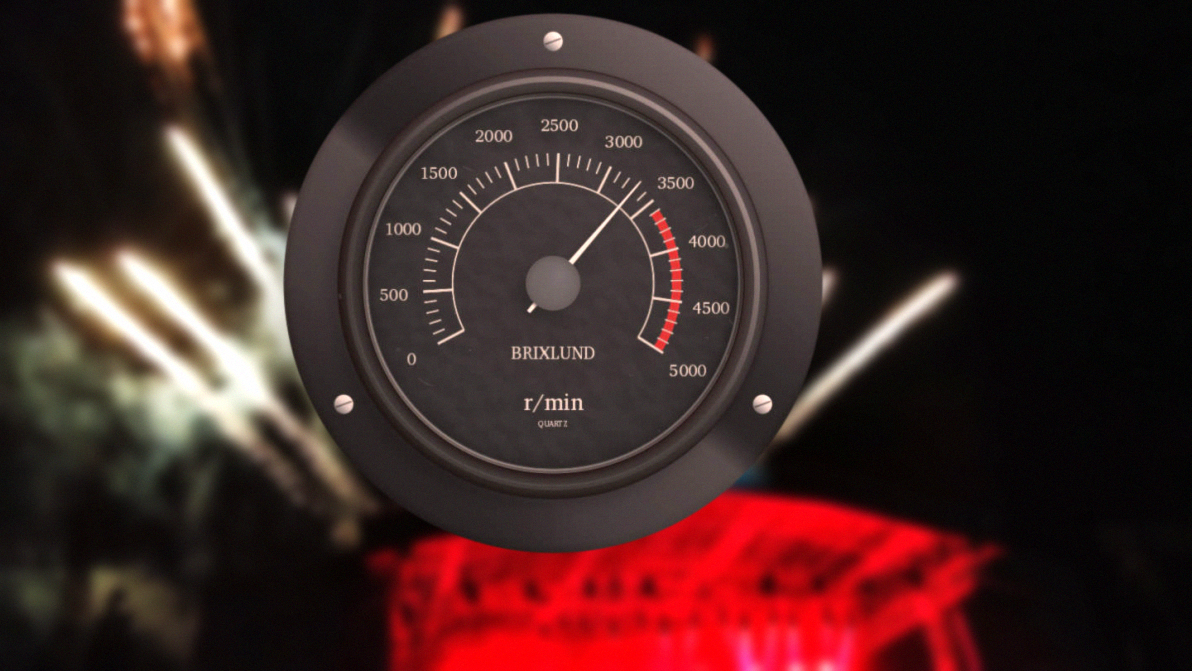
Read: 3300 (rpm)
